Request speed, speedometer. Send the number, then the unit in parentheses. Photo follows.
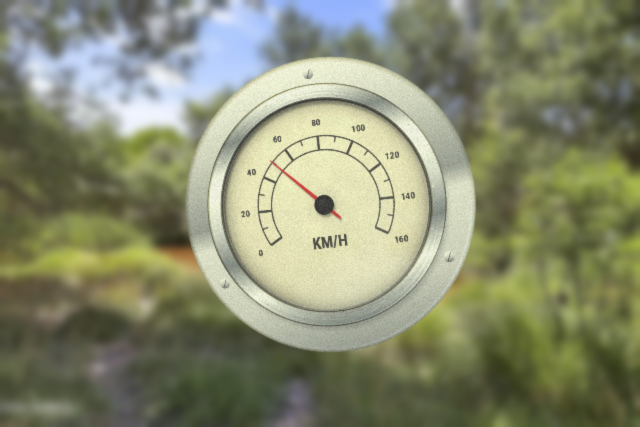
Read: 50 (km/h)
